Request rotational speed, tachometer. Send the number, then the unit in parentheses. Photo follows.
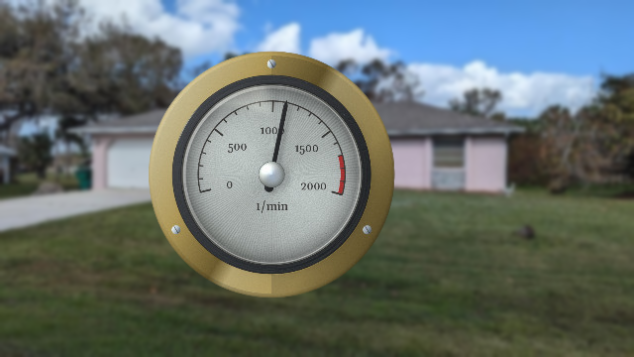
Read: 1100 (rpm)
